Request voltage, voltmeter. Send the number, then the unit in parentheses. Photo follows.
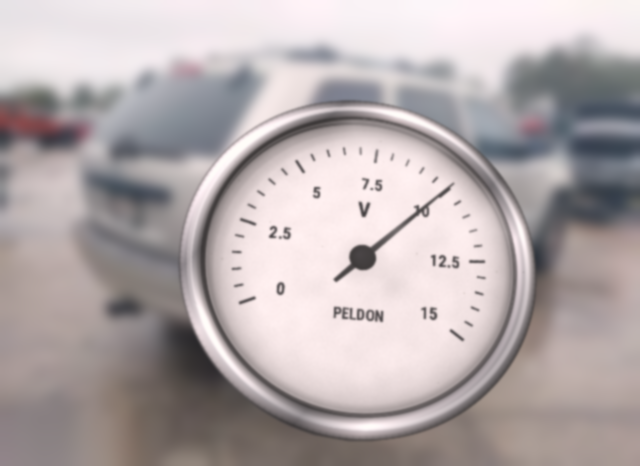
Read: 10 (V)
